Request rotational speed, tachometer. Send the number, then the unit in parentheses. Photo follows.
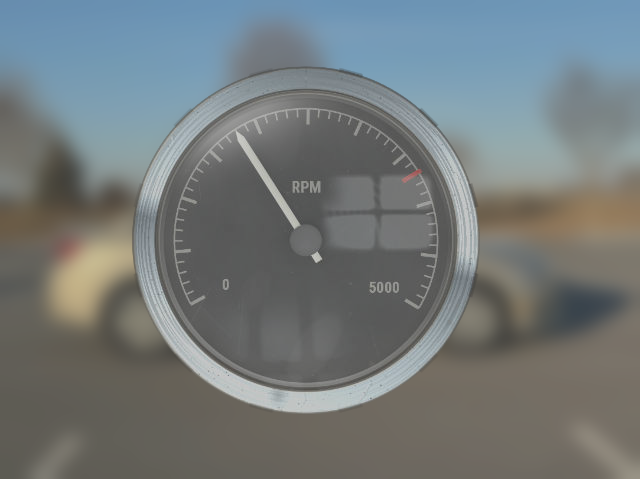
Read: 1800 (rpm)
